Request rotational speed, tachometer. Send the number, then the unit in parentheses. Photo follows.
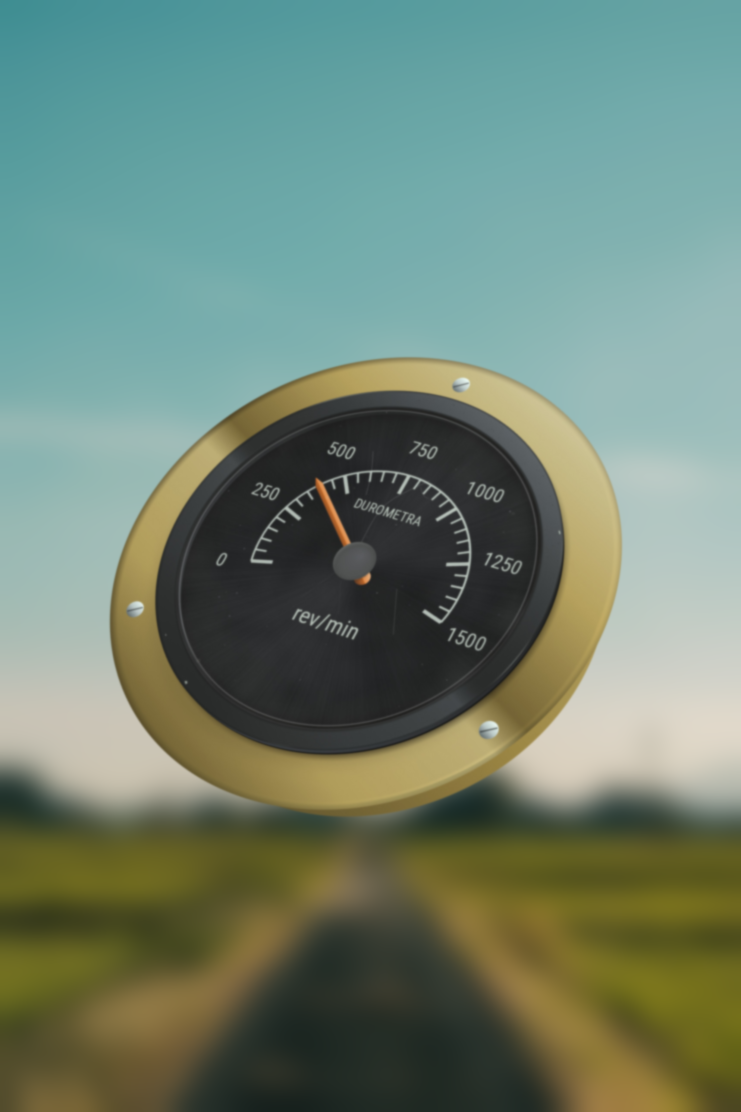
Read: 400 (rpm)
